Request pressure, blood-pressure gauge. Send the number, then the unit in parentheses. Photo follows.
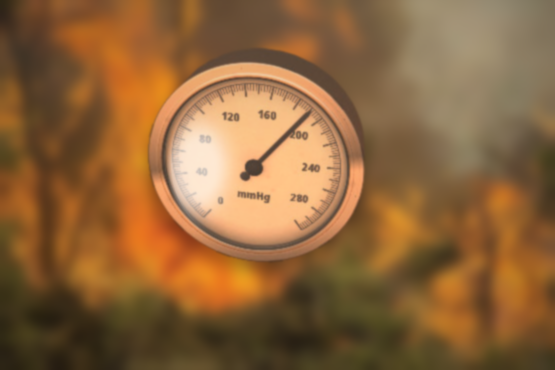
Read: 190 (mmHg)
